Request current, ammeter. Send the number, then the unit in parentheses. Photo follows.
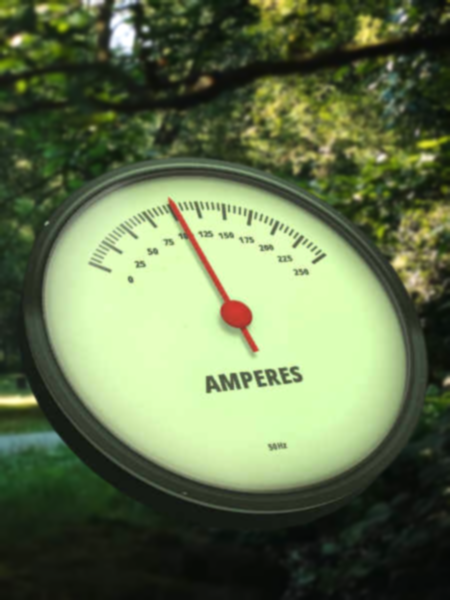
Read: 100 (A)
